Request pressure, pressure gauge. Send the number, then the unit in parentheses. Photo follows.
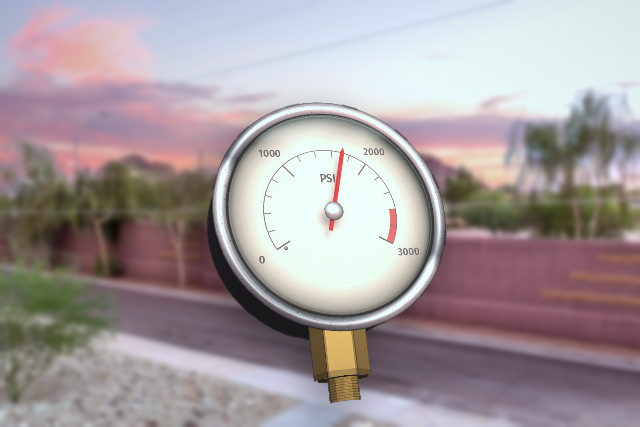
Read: 1700 (psi)
